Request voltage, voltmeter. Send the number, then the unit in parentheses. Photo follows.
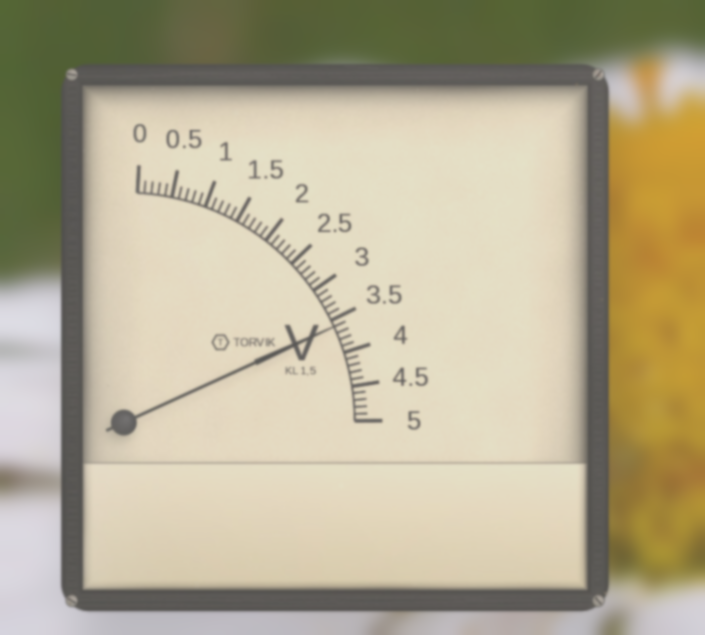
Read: 3.6 (V)
